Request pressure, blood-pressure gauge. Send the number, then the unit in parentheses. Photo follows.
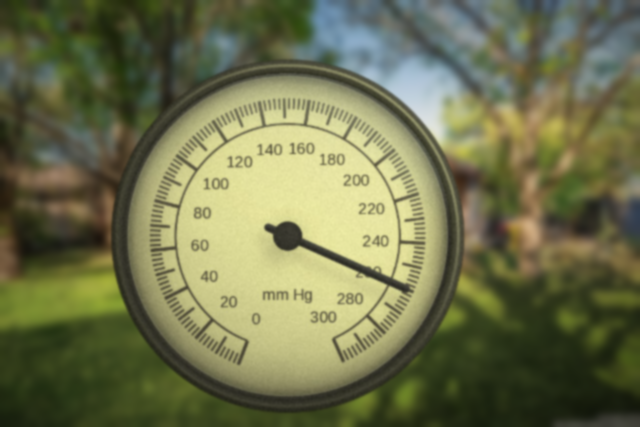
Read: 260 (mmHg)
